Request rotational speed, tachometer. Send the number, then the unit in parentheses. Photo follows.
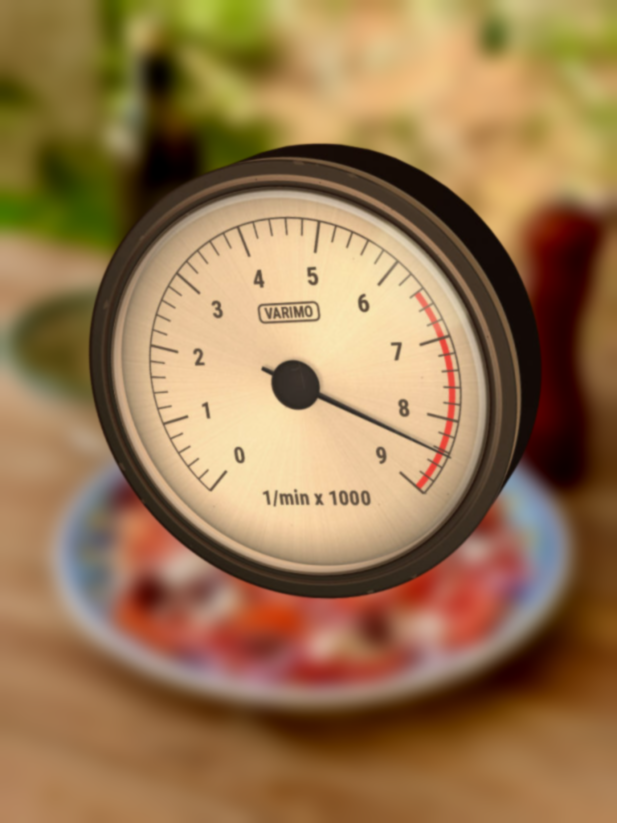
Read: 8400 (rpm)
